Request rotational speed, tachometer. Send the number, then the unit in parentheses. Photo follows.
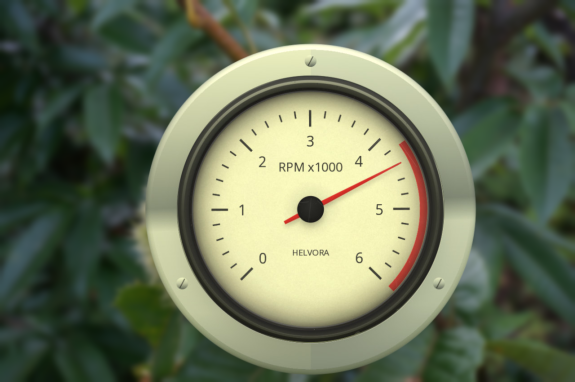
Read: 4400 (rpm)
